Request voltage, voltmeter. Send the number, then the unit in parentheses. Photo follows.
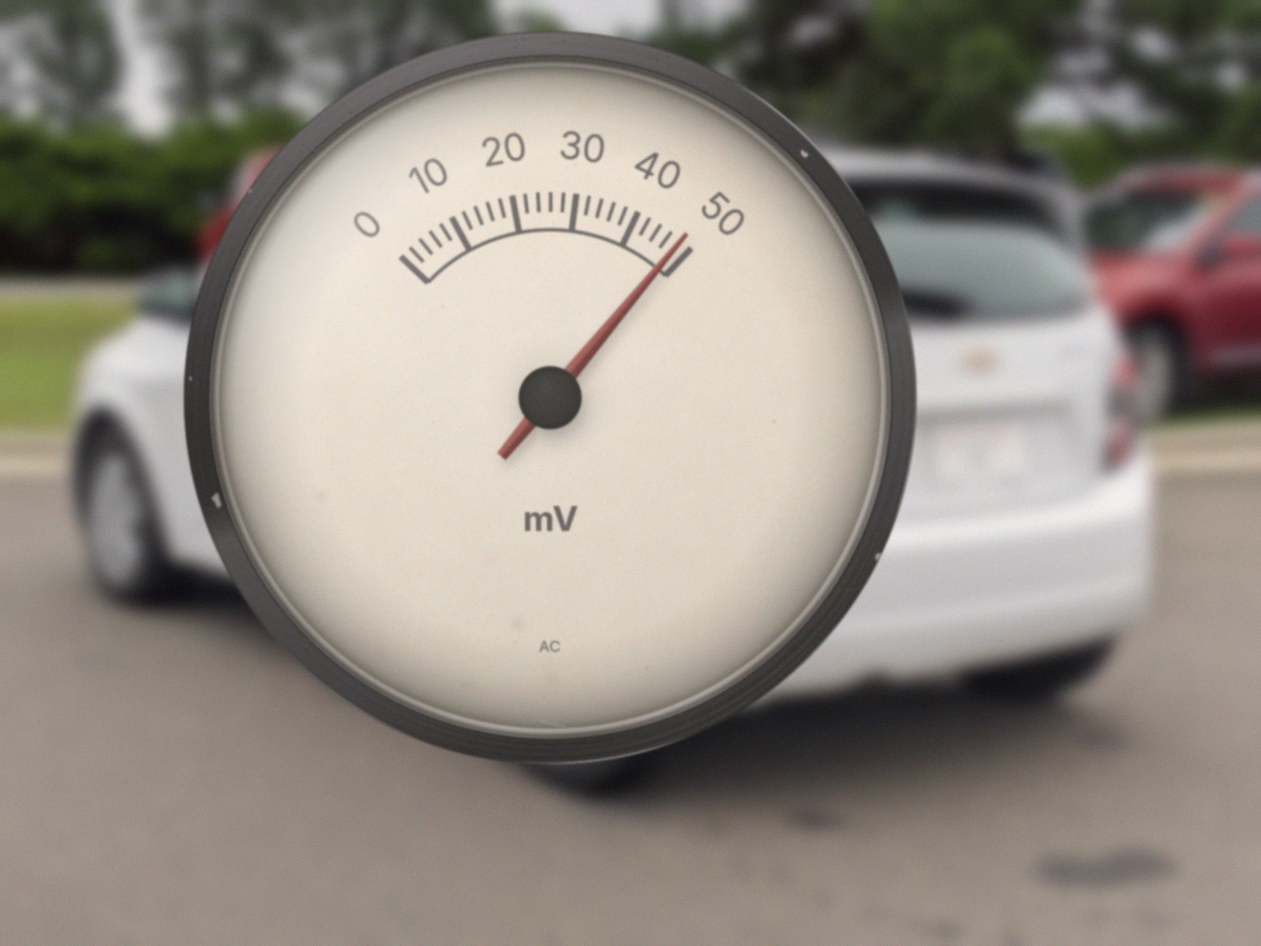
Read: 48 (mV)
